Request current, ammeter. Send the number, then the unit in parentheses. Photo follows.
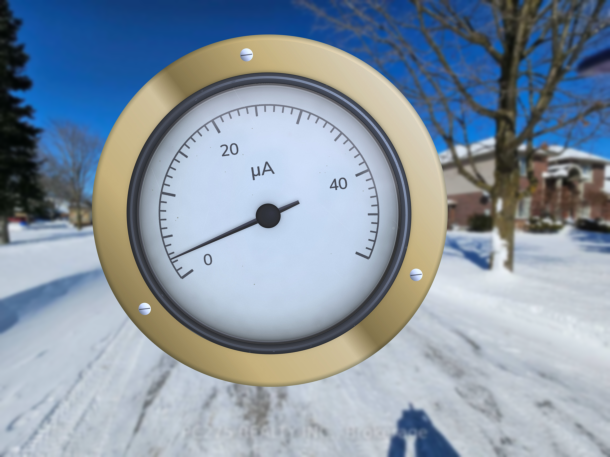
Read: 2.5 (µA)
